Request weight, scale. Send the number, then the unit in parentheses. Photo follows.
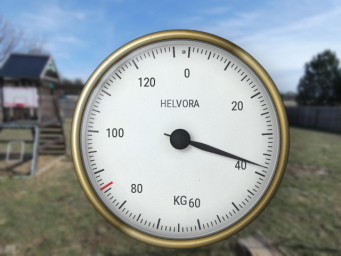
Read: 38 (kg)
